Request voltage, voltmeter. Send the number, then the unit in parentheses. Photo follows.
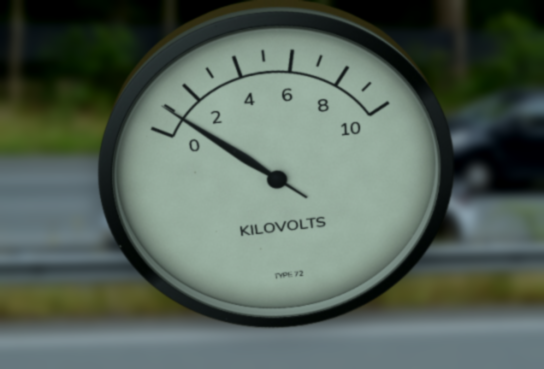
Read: 1 (kV)
